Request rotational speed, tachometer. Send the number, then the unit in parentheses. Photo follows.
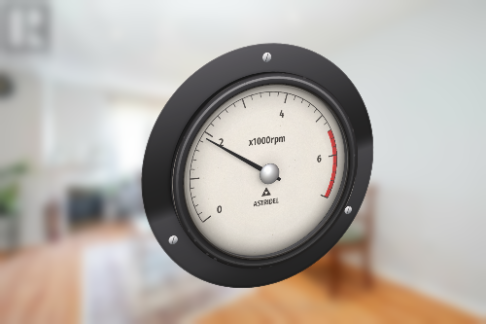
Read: 1900 (rpm)
